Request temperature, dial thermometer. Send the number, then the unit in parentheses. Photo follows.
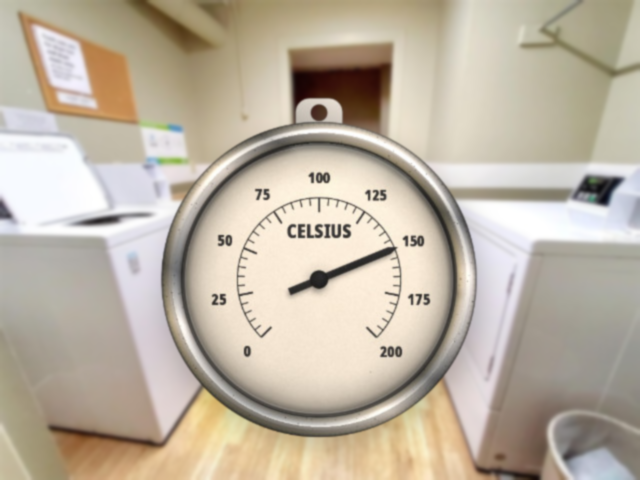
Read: 150 (°C)
